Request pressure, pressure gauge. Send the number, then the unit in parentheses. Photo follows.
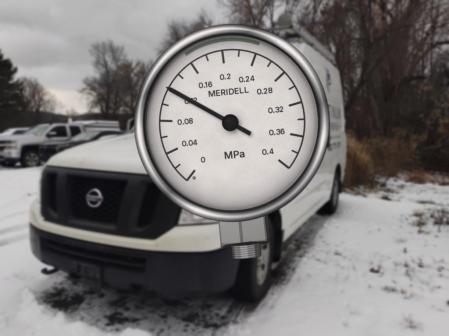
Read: 0.12 (MPa)
